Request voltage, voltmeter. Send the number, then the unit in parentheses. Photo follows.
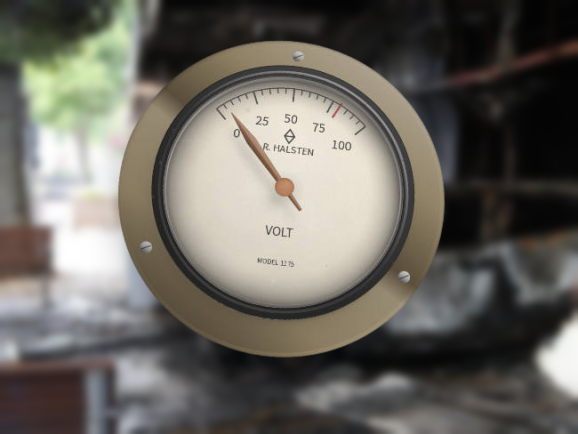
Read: 5 (V)
